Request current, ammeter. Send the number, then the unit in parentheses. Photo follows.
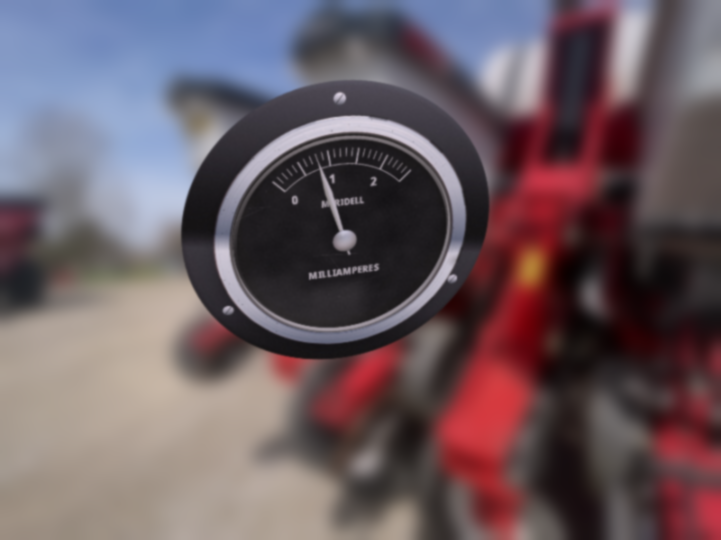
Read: 0.8 (mA)
